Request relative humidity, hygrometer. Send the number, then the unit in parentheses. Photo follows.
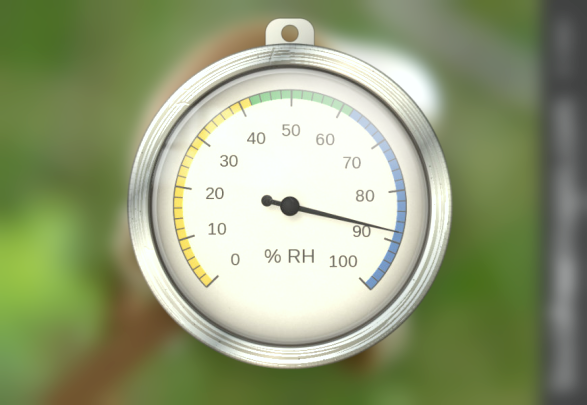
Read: 88 (%)
